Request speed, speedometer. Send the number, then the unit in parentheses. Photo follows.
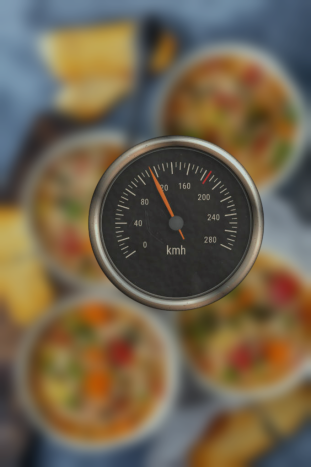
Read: 115 (km/h)
